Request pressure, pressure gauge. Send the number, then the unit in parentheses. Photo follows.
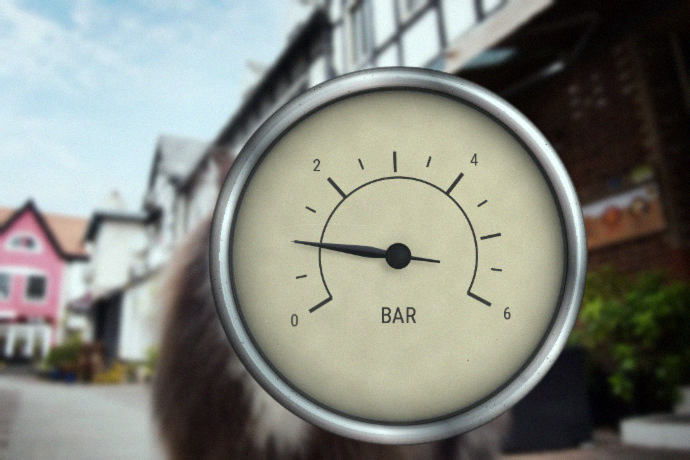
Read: 1 (bar)
